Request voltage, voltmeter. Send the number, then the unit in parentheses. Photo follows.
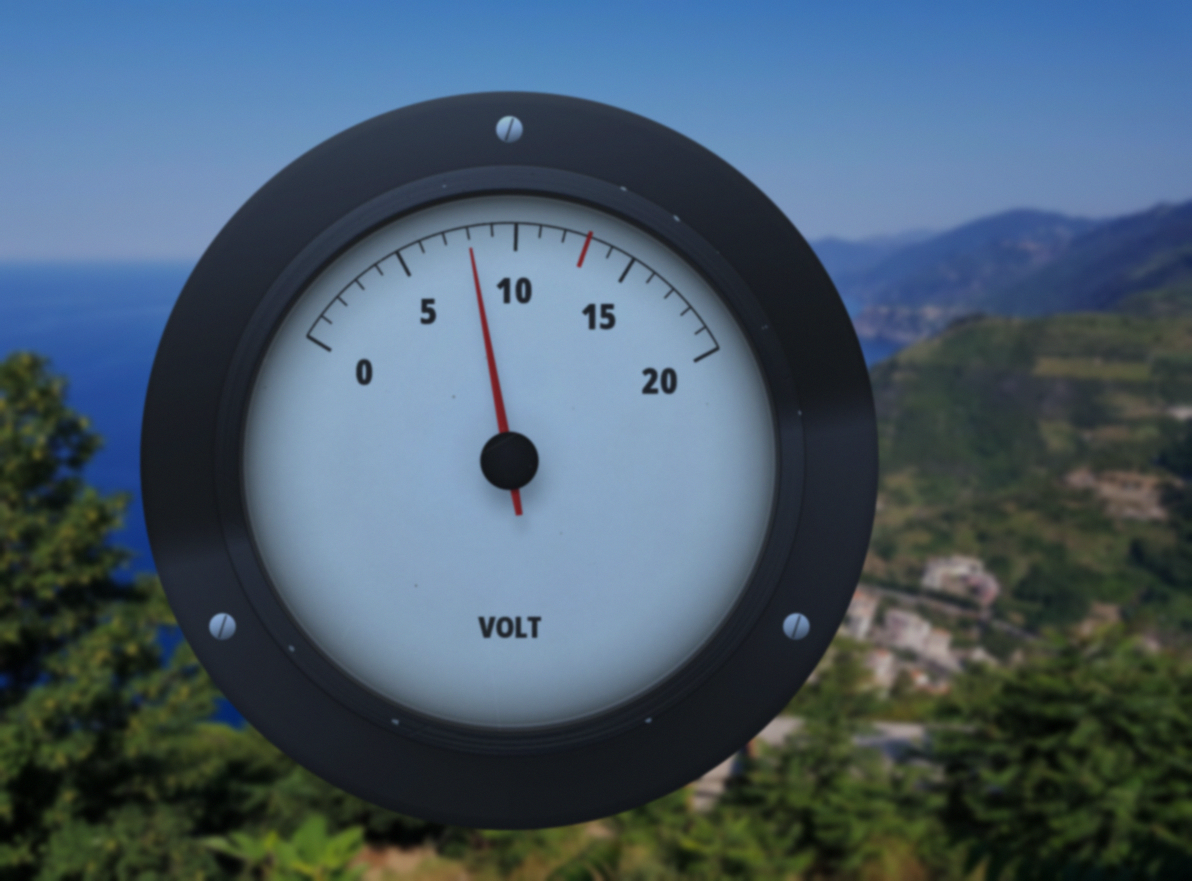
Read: 8 (V)
